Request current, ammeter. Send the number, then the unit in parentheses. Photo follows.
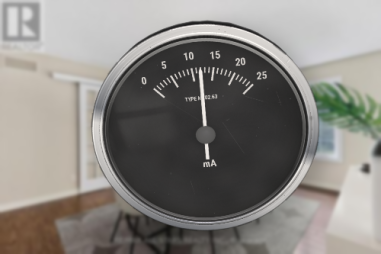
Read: 12 (mA)
